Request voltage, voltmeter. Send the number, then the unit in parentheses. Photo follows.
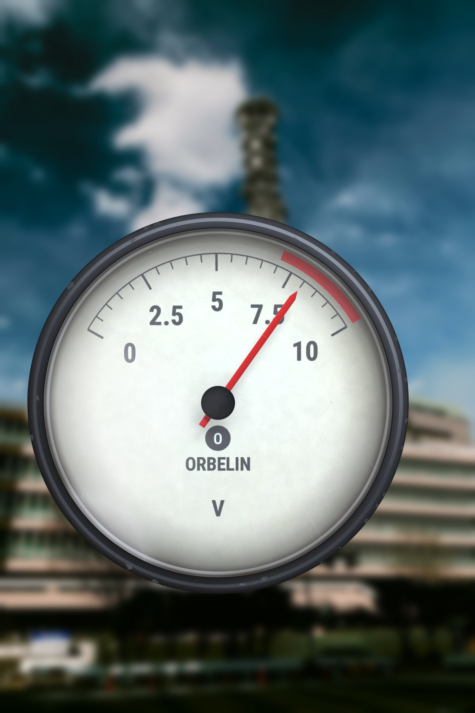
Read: 8 (V)
